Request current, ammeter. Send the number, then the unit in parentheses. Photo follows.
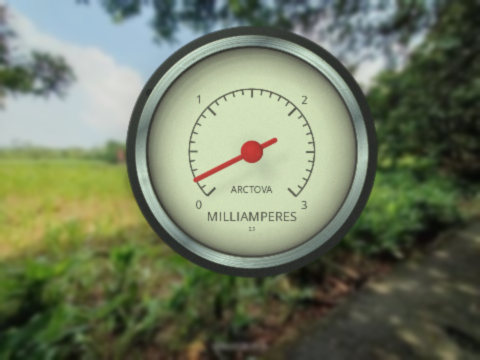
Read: 0.2 (mA)
